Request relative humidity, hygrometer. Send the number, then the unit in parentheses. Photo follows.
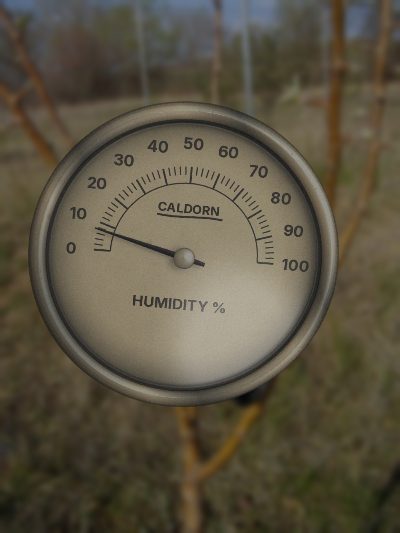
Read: 8 (%)
